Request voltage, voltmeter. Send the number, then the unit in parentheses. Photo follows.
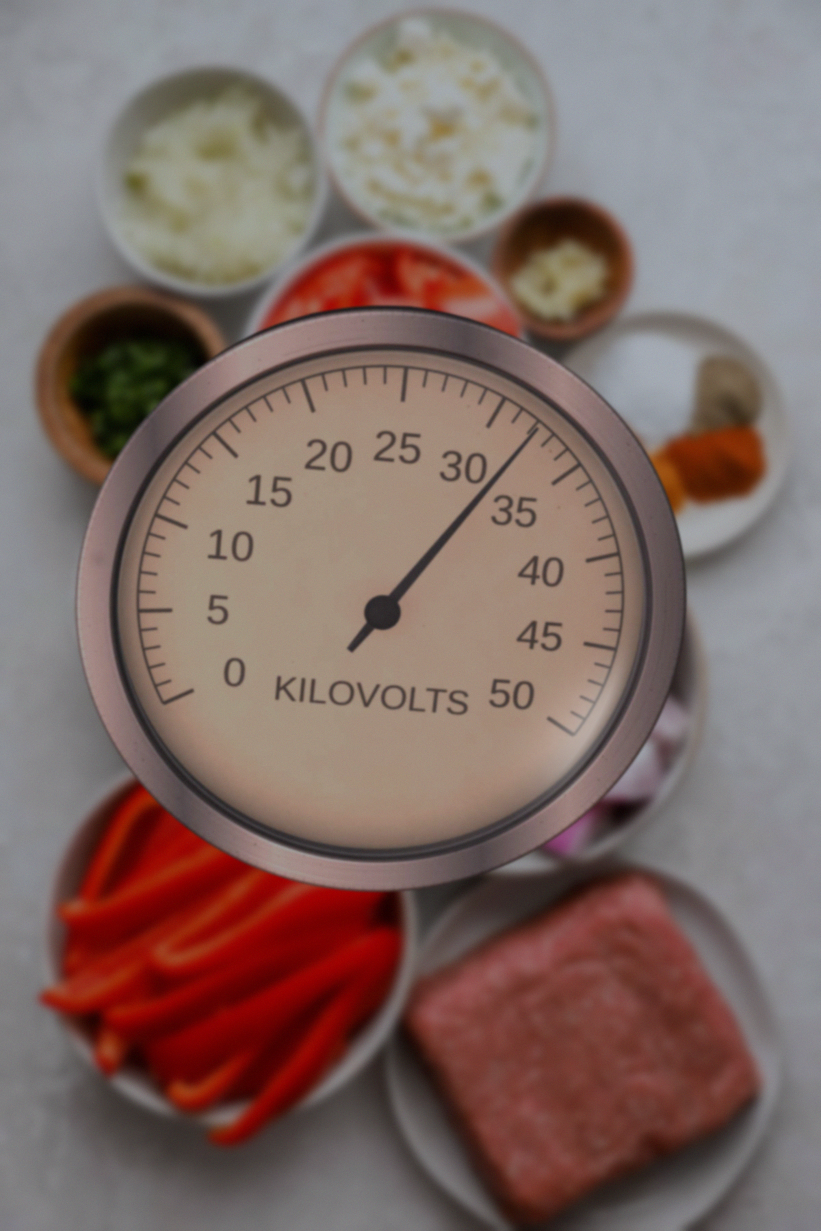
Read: 32 (kV)
